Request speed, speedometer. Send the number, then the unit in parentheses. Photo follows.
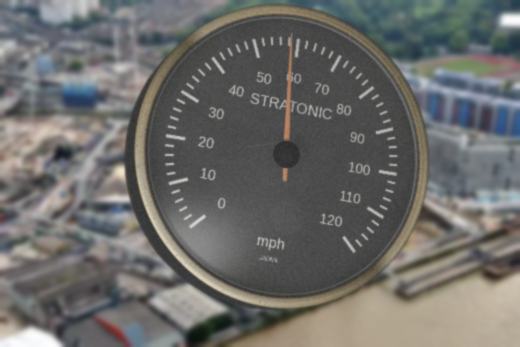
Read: 58 (mph)
